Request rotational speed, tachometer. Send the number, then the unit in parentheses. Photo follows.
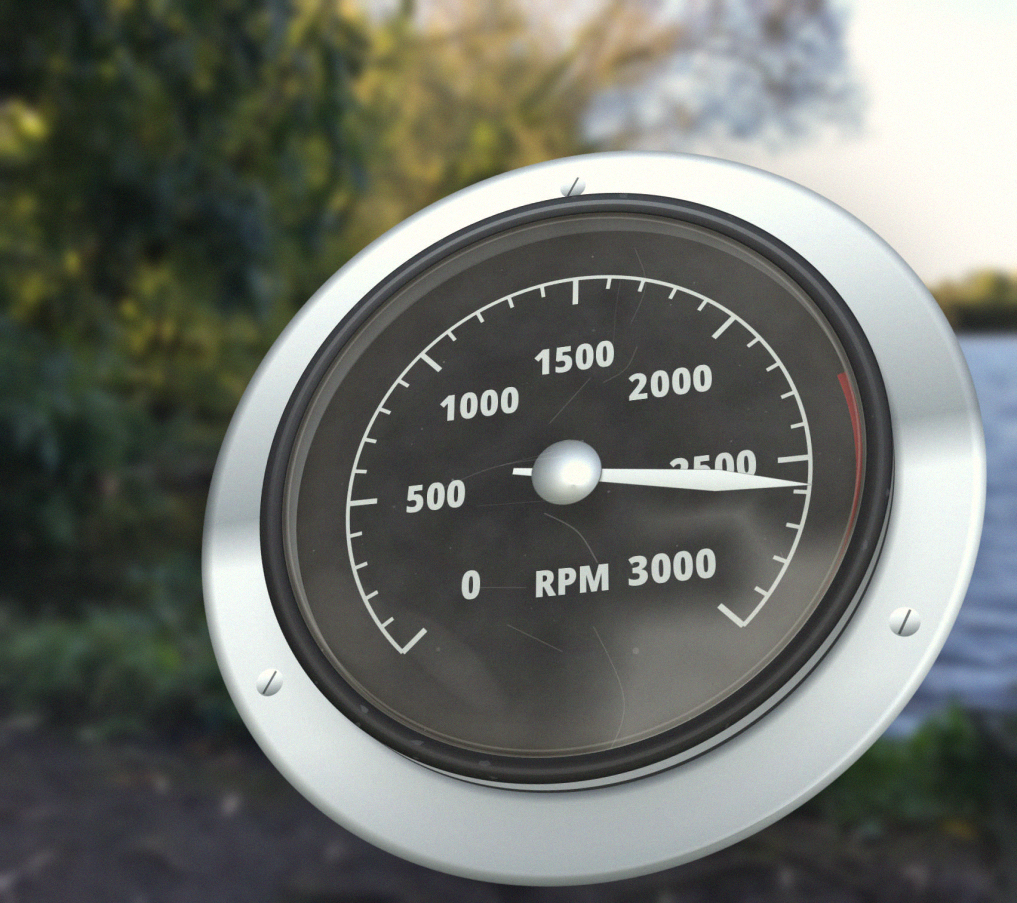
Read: 2600 (rpm)
